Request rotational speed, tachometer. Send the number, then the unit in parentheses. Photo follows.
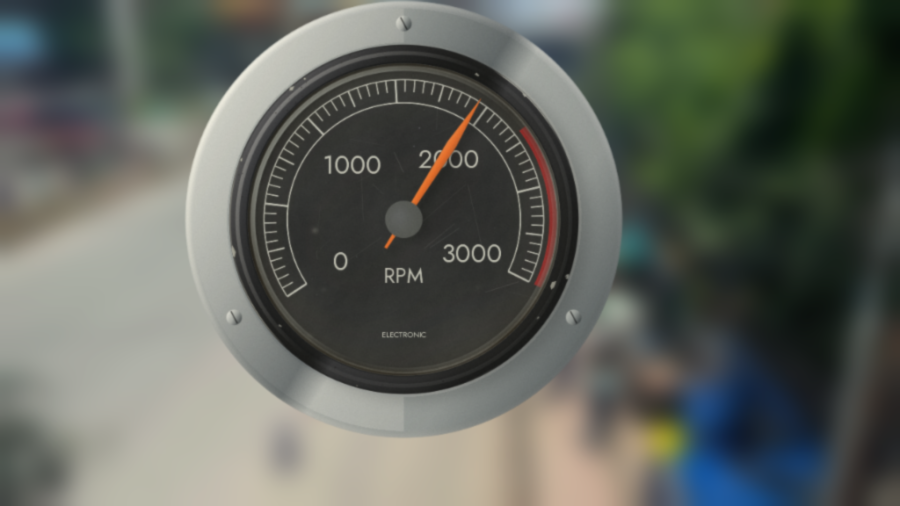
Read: 1950 (rpm)
